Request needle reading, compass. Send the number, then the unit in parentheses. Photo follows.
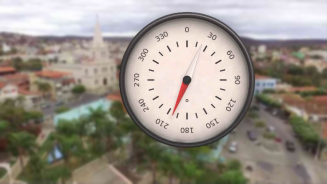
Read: 202.5 (°)
